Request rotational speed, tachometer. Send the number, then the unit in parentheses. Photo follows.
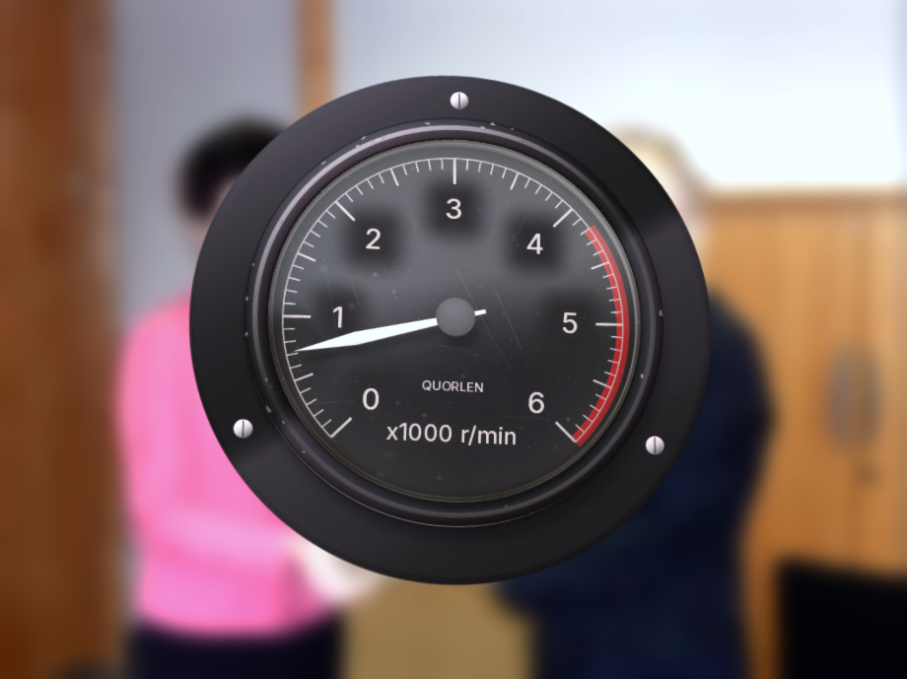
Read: 700 (rpm)
